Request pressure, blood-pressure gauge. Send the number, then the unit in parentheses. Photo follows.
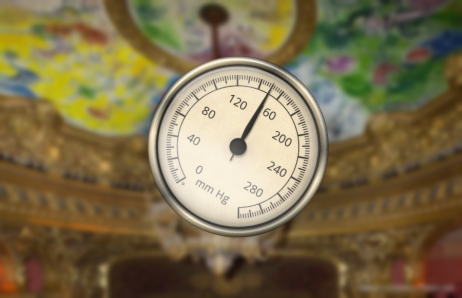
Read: 150 (mmHg)
